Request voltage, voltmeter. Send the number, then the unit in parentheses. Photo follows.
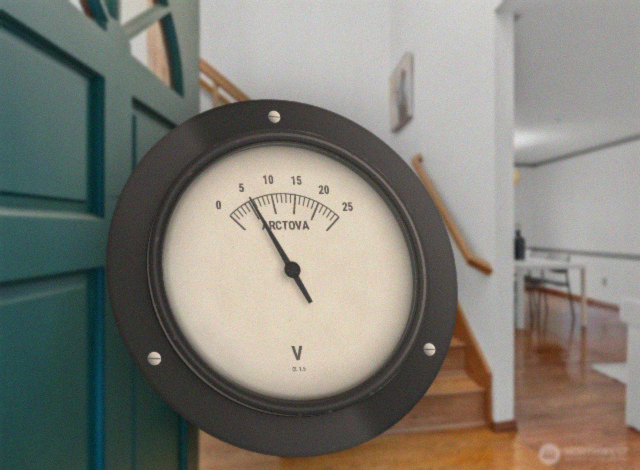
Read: 5 (V)
